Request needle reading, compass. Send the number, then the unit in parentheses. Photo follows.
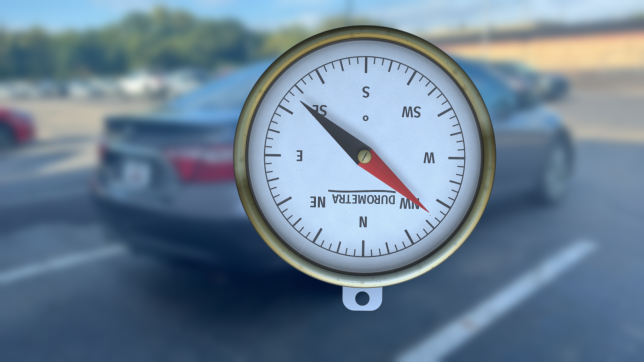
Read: 310 (°)
